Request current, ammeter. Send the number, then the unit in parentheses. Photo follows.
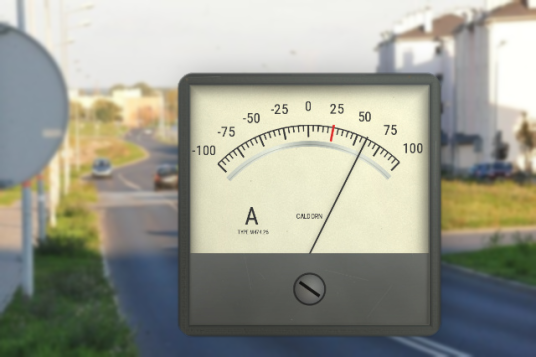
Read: 60 (A)
